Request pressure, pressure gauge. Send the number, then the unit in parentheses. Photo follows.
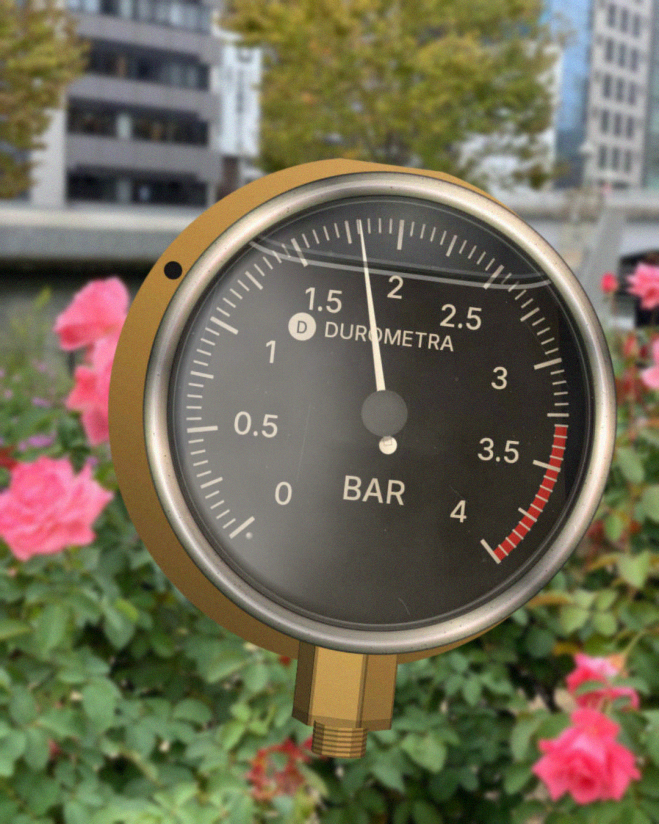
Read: 1.8 (bar)
